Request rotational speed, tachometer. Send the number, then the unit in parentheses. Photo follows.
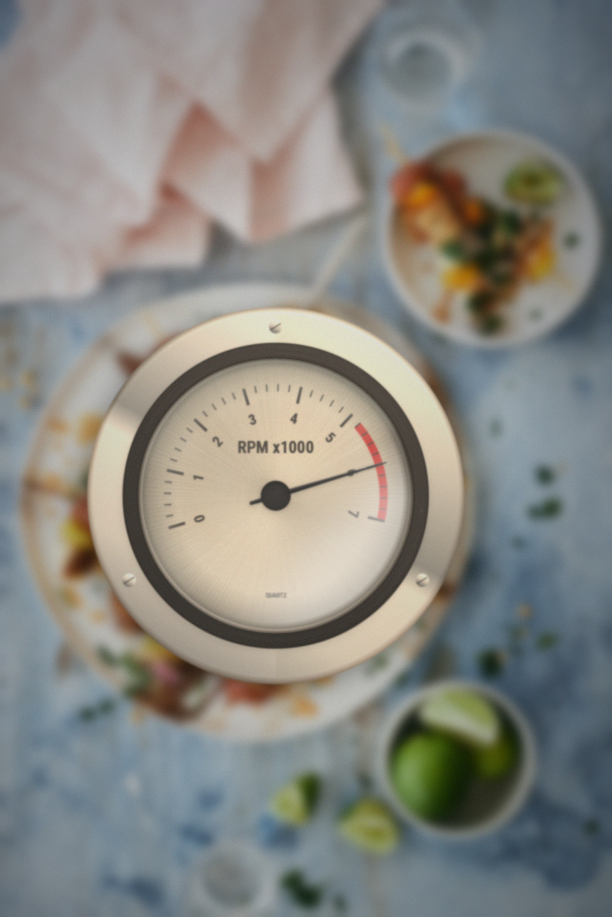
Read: 6000 (rpm)
